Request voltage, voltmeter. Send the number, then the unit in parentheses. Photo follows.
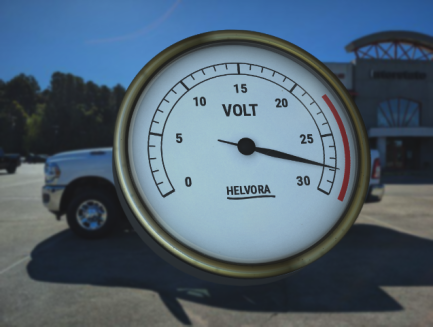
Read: 28 (V)
